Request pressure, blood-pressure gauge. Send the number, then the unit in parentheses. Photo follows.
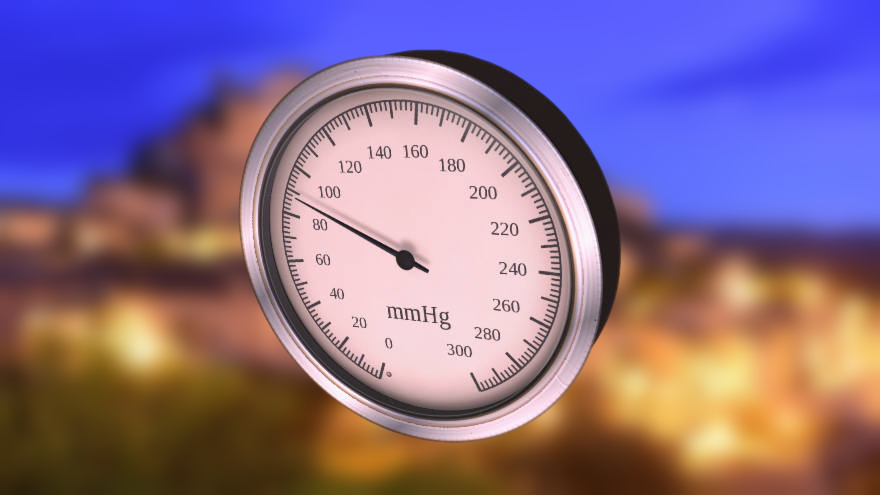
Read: 90 (mmHg)
